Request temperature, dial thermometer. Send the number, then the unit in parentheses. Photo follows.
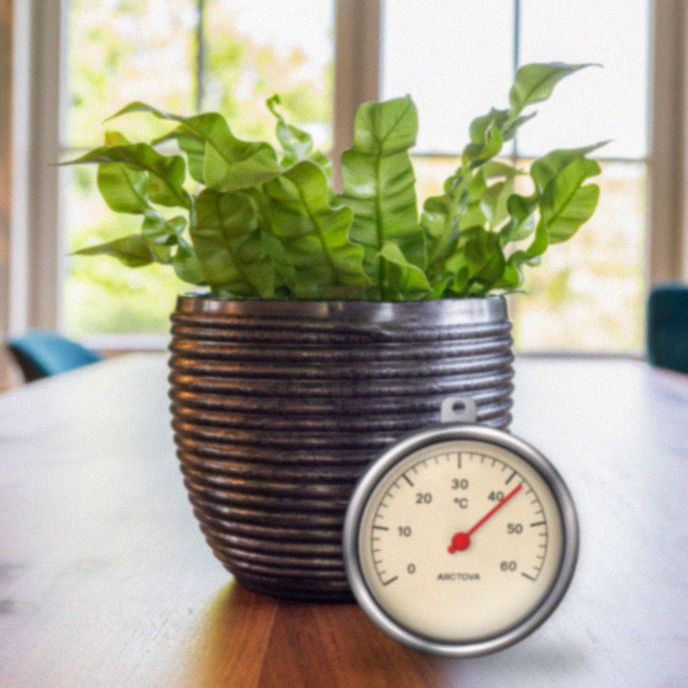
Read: 42 (°C)
